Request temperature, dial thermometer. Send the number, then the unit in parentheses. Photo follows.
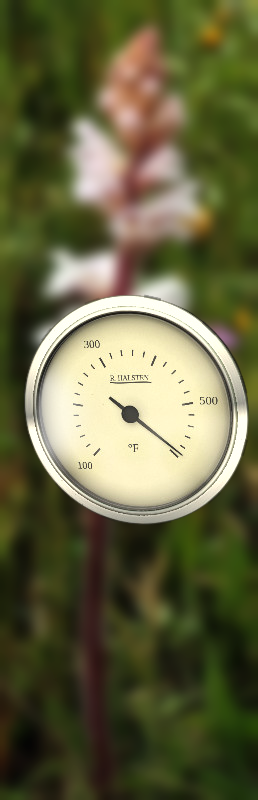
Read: 590 (°F)
